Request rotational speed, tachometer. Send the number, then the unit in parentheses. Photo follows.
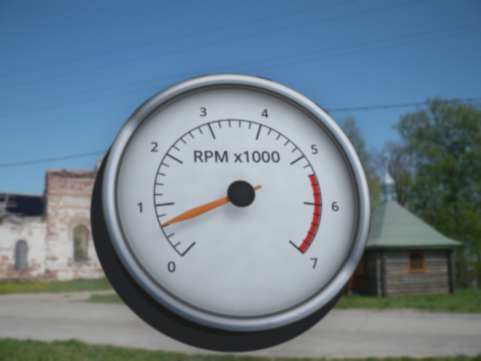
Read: 600 (rpm)
